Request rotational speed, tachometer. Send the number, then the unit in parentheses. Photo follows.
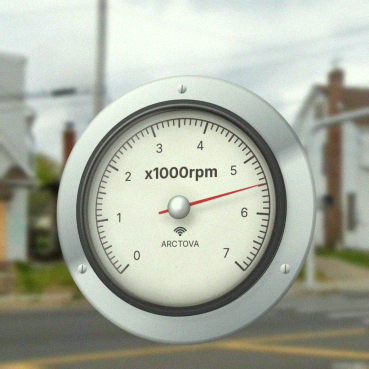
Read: 5500 (rpm)
